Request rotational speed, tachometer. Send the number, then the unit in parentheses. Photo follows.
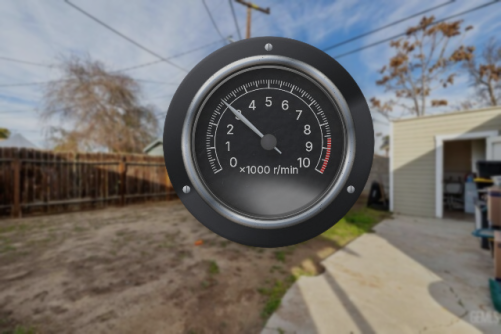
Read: 3000 (rpm)
